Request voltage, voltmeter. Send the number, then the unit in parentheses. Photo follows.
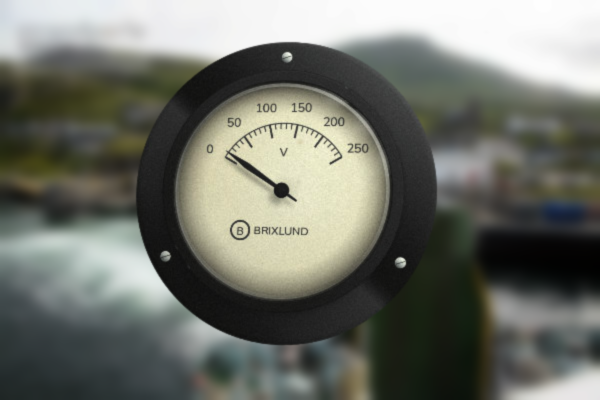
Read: 10 (V)
